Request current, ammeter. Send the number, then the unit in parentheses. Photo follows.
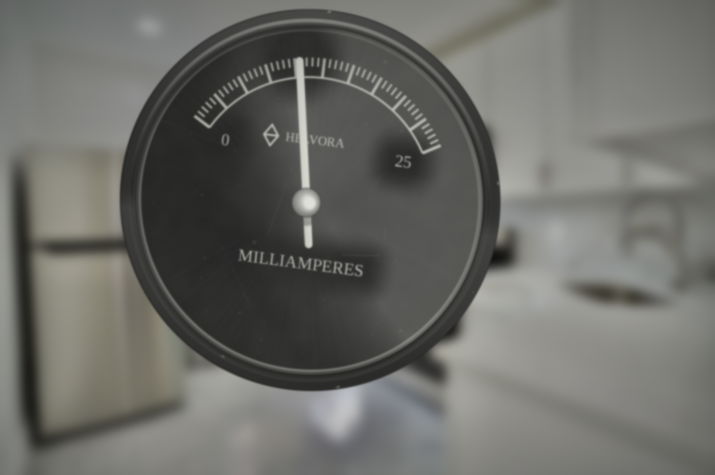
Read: 10.5 (mA)
